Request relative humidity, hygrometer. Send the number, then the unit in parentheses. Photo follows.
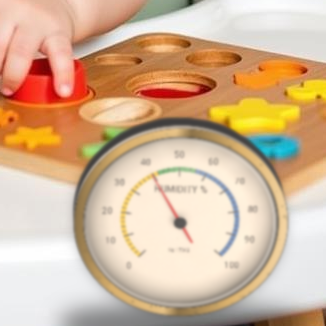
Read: 40 (%)
